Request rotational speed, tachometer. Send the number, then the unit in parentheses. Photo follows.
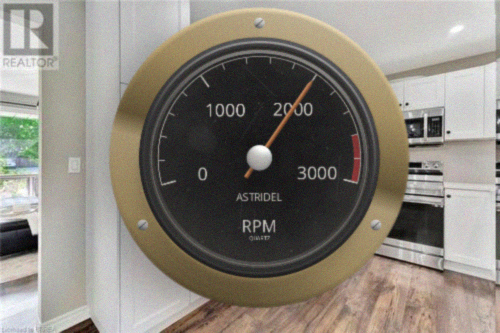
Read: 2000 (rpm)
